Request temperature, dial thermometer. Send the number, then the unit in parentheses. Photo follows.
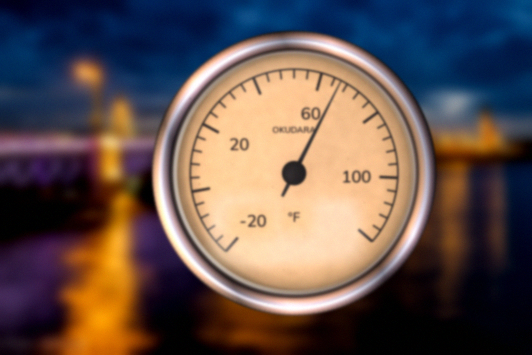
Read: 66 (°F)
